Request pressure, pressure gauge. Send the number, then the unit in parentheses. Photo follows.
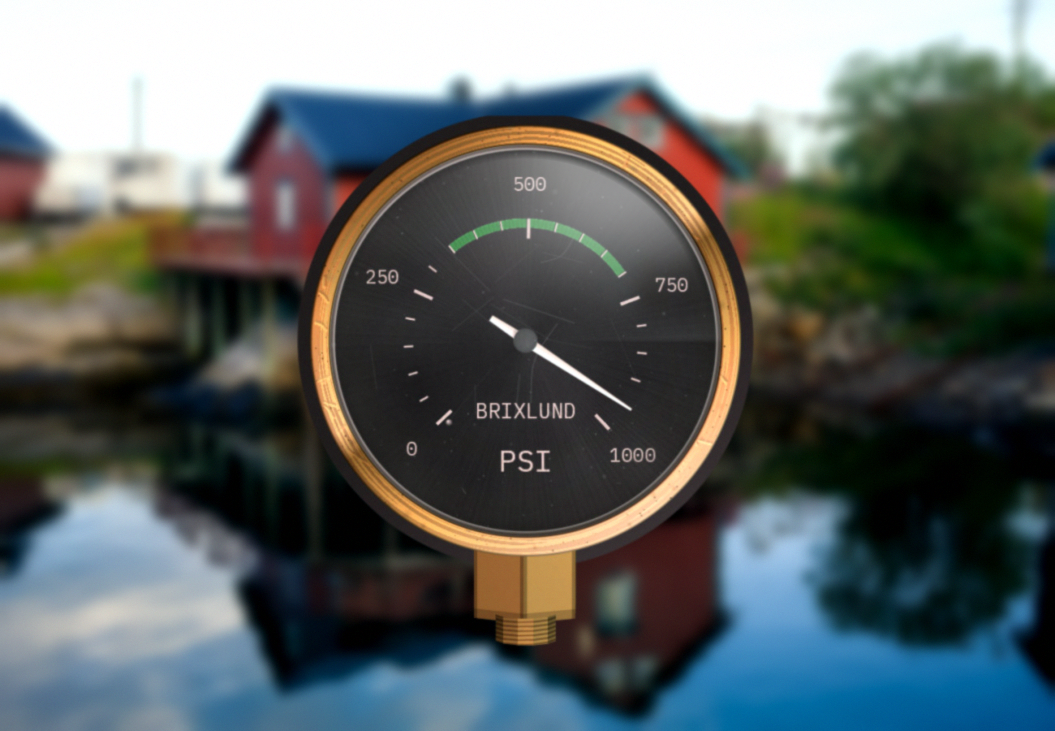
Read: 950 (psi)
